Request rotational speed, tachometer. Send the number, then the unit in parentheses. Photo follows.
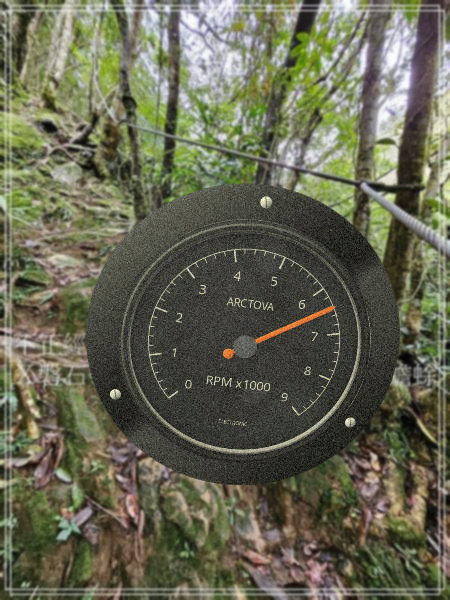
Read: 6400 (rpm)
